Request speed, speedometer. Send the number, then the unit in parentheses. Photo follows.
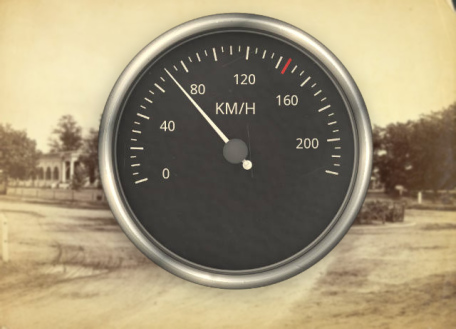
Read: 70 (km/h)
